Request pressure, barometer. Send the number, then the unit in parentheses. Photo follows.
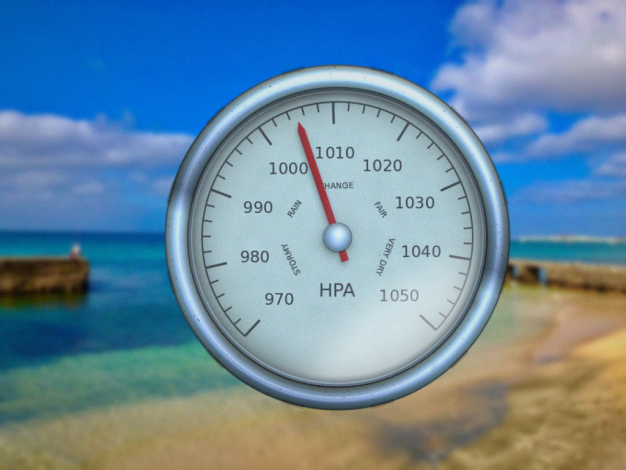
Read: 1005 (hPa)
